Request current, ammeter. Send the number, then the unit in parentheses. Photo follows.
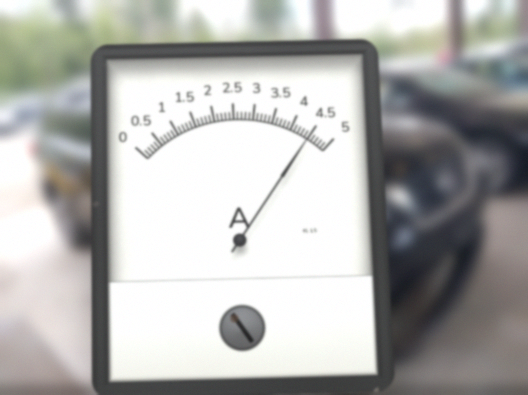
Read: 4.5 (A)
